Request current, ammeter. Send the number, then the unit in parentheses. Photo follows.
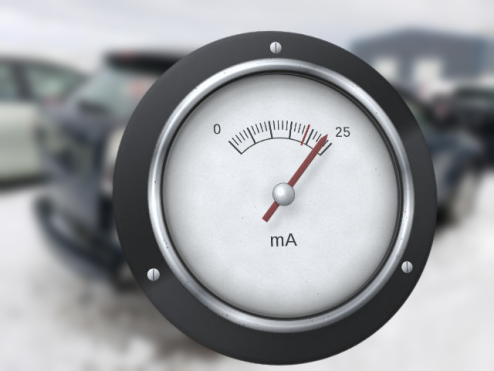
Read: 23 (mA)
